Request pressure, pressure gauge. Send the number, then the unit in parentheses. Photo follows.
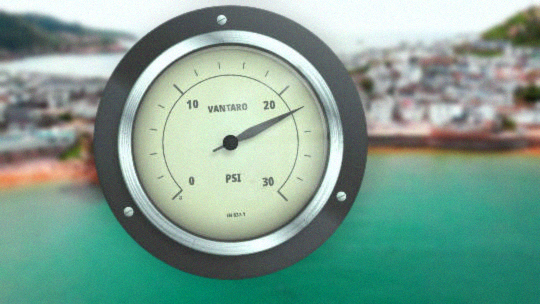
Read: 22 (psi)
